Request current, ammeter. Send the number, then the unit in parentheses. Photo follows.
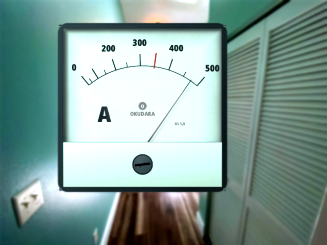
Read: 475 (A)
